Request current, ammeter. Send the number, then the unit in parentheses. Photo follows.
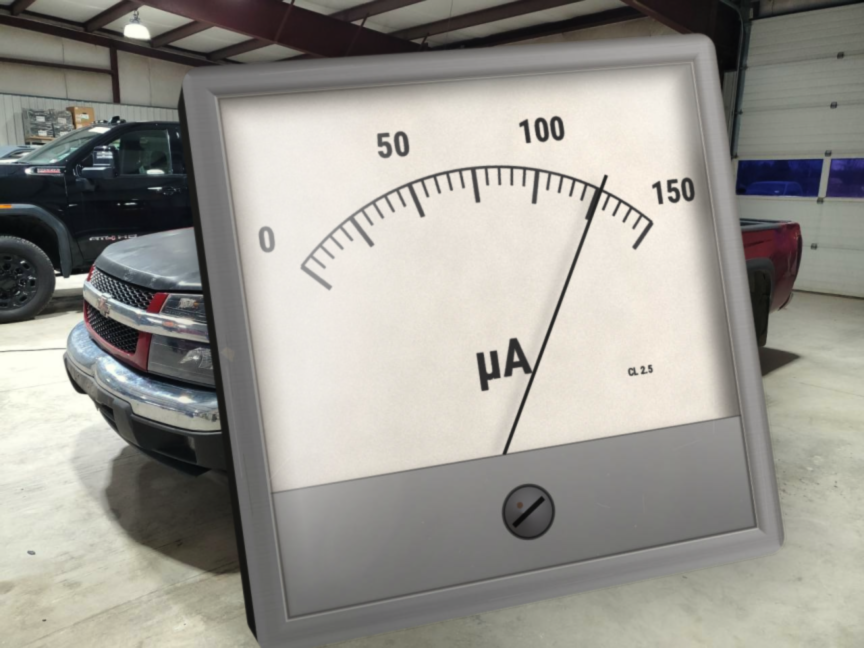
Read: 125 (µA)
